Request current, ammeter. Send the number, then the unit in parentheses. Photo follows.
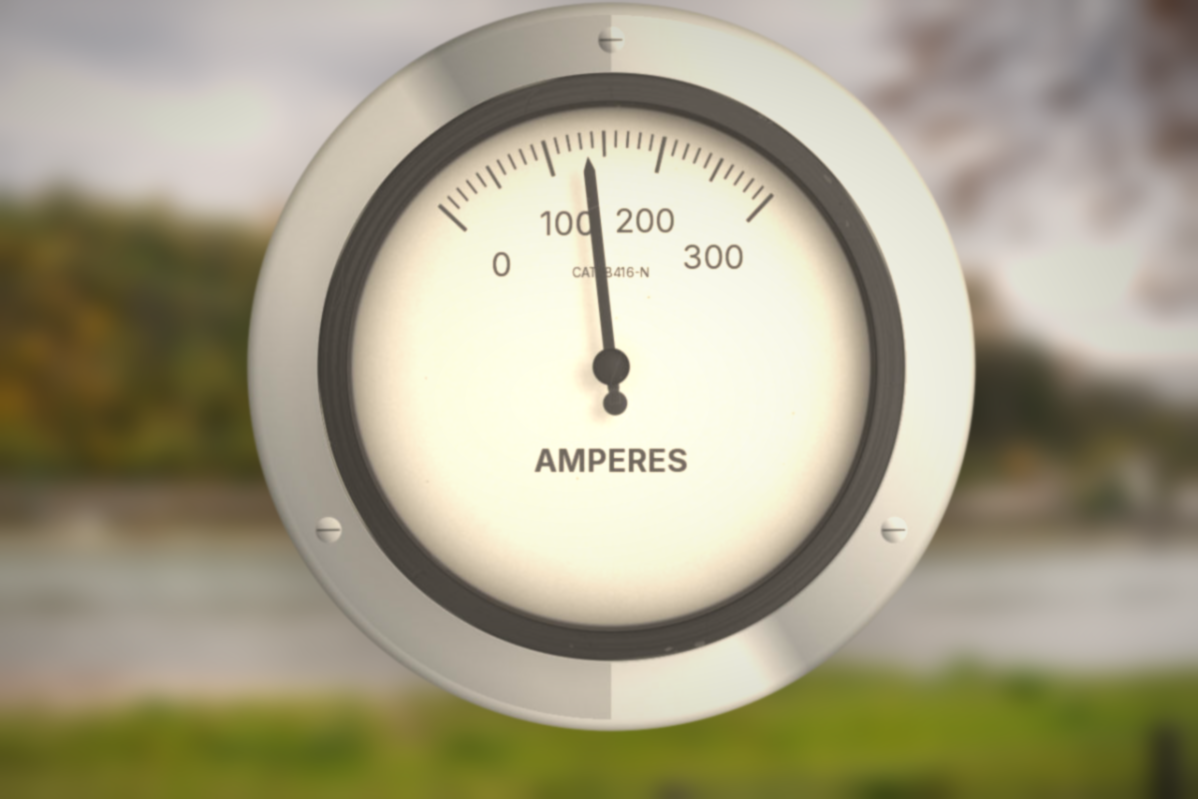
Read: 135 (A)
